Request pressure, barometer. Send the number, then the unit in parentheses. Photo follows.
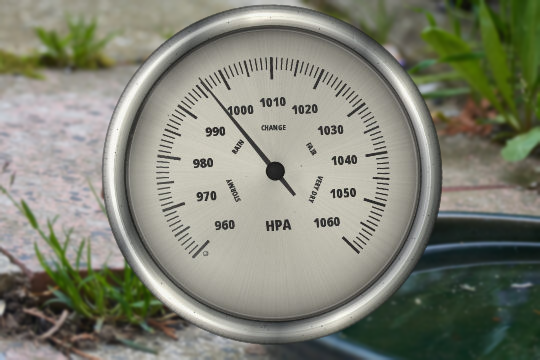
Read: 996 (hPa)
